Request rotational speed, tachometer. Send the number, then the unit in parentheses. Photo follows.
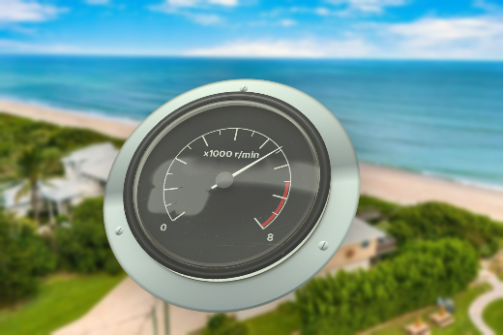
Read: 5500 (rpm)
